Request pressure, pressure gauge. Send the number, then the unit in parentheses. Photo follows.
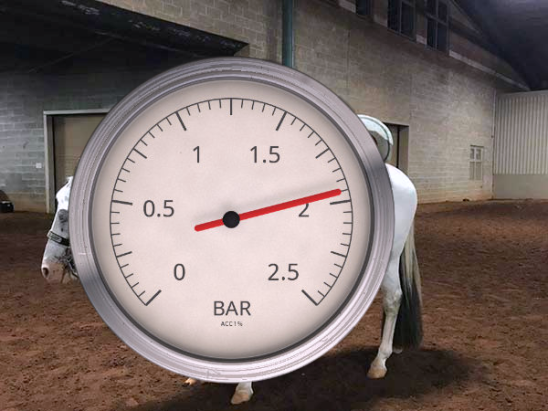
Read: 1.95 (bar)
